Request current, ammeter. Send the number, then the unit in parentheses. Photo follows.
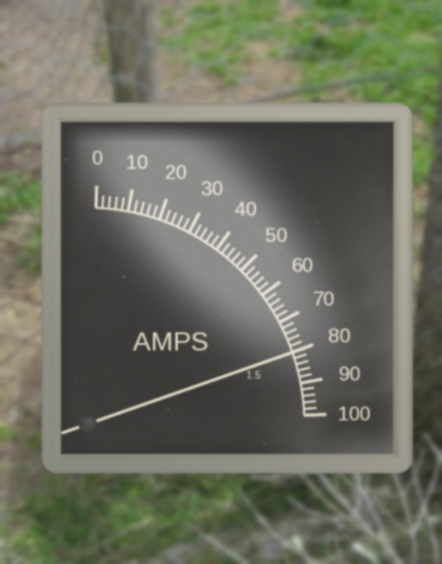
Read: 80 (A)
